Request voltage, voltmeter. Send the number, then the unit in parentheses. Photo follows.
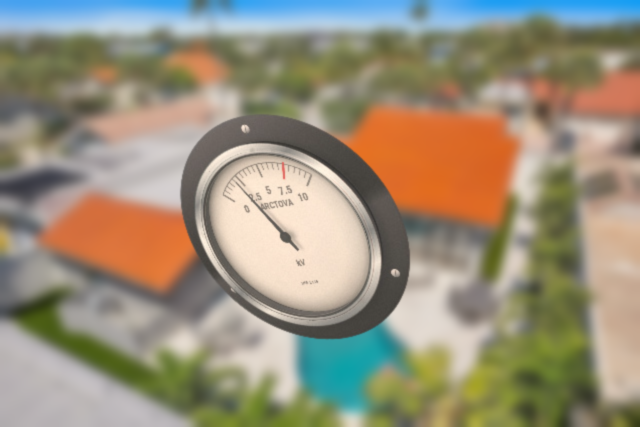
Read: 2.5 (kV)
